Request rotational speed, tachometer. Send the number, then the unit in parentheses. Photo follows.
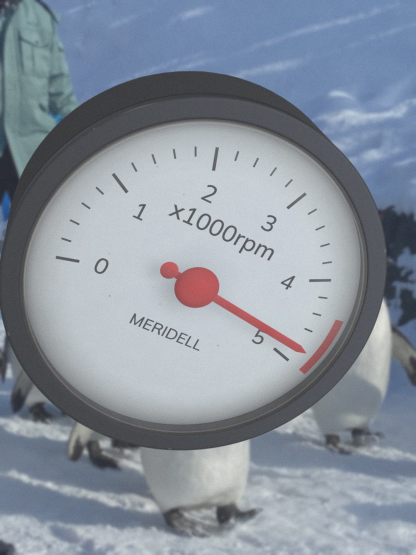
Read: 4800 (rpm)
